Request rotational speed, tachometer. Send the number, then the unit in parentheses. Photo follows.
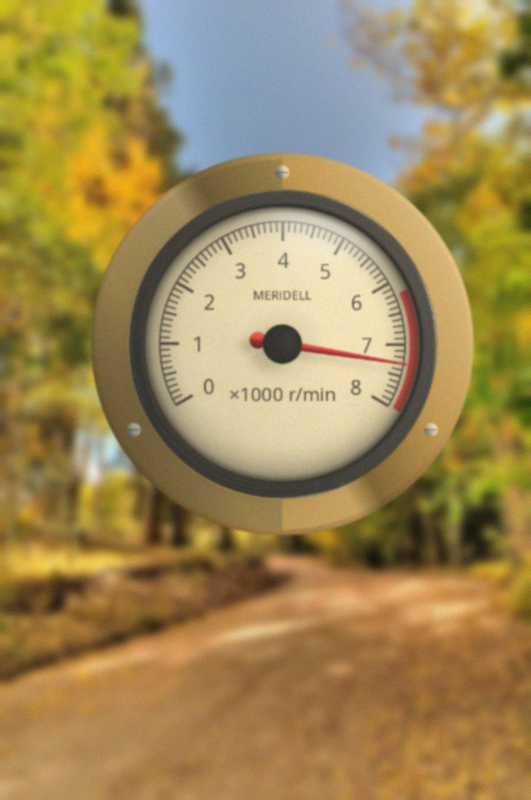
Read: 7300 (rpm)
